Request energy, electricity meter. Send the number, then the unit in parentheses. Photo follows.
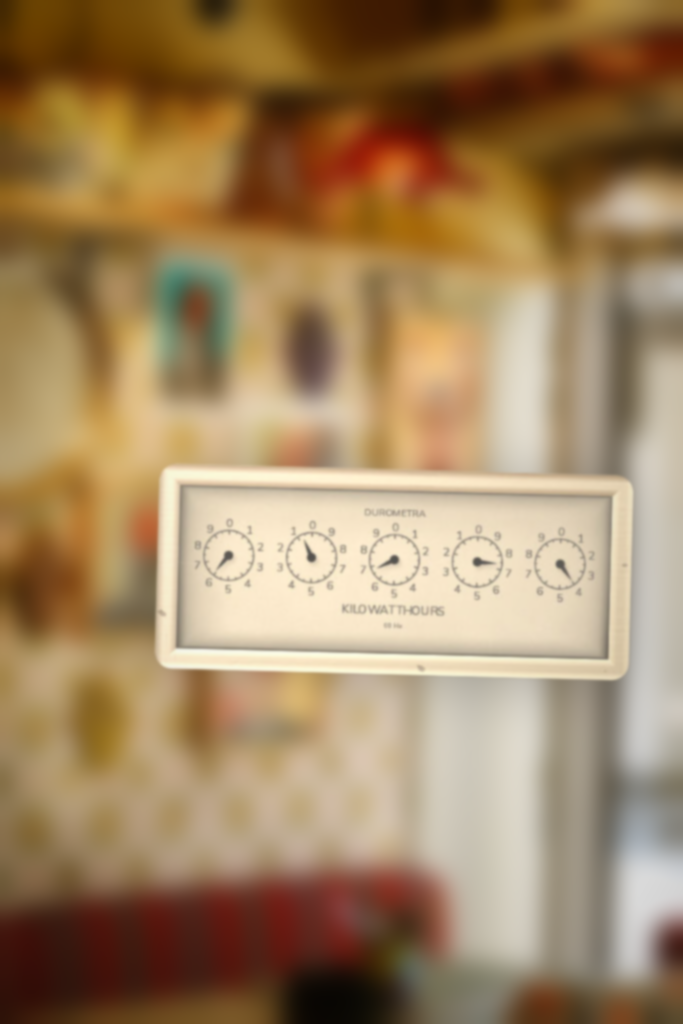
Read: 60674 (kWh)
